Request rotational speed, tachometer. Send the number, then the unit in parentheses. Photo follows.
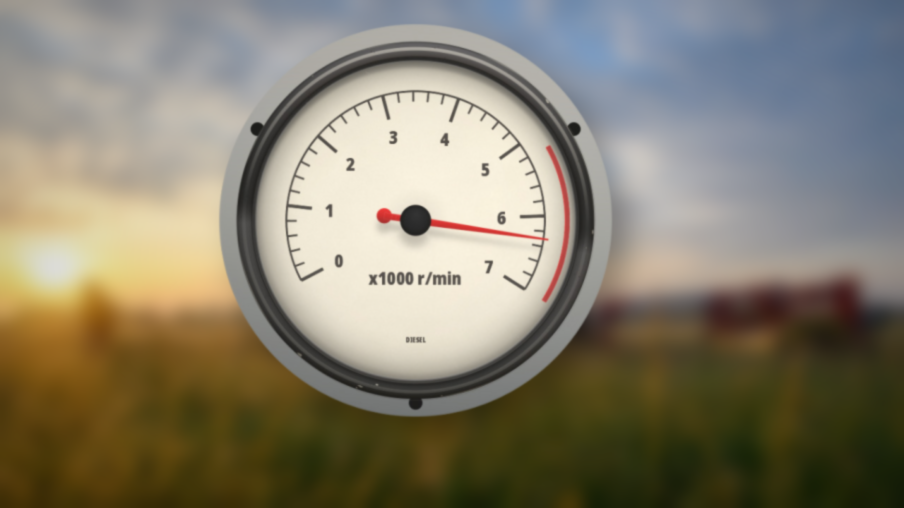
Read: 6300 (rpm)
